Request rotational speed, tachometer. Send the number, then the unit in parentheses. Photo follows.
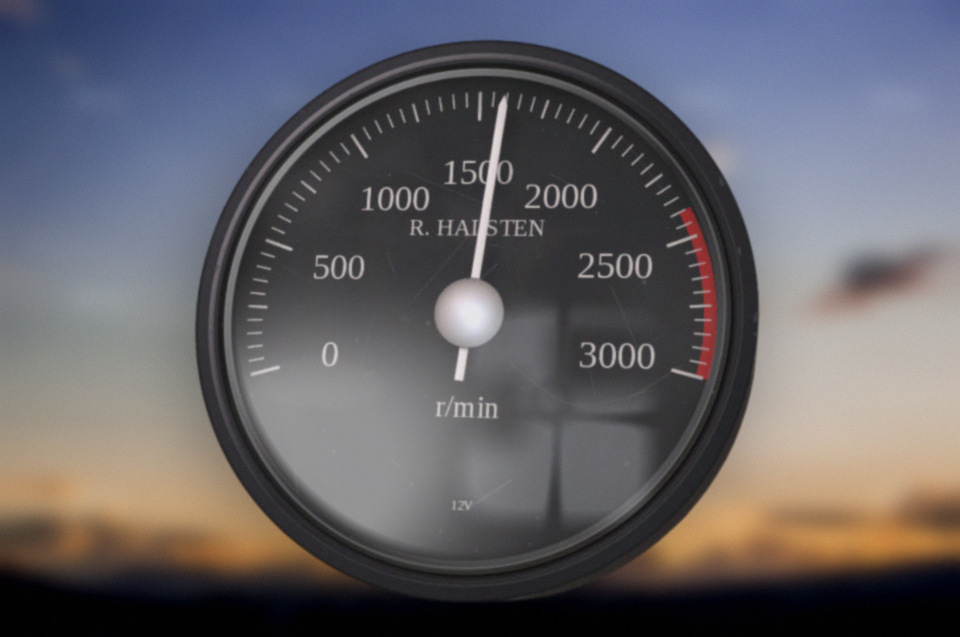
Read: 1600 (rpm)
